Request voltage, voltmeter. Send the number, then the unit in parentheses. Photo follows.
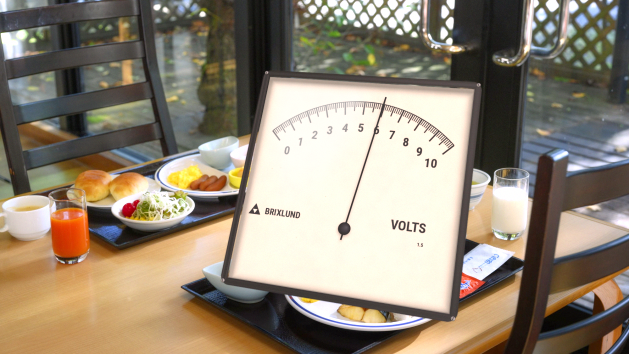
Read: 6 (V)
